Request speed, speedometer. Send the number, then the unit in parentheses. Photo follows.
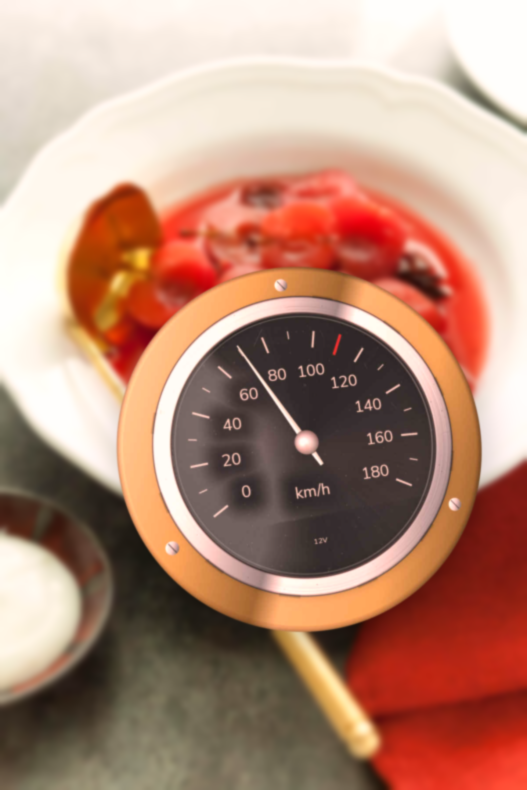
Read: 70 (km/h)
